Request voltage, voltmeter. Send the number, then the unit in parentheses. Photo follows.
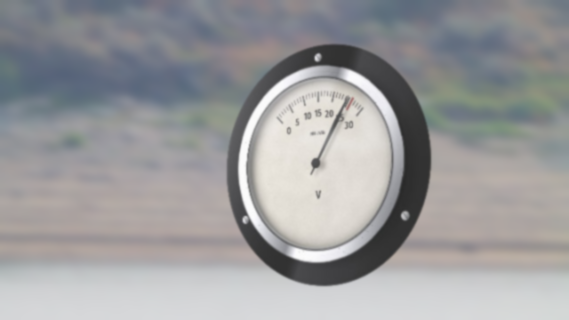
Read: 25 (V)
